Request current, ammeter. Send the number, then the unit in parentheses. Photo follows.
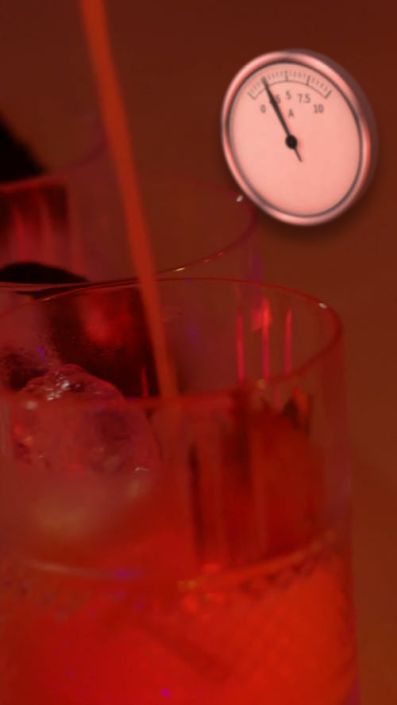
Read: 2.5 (A)
